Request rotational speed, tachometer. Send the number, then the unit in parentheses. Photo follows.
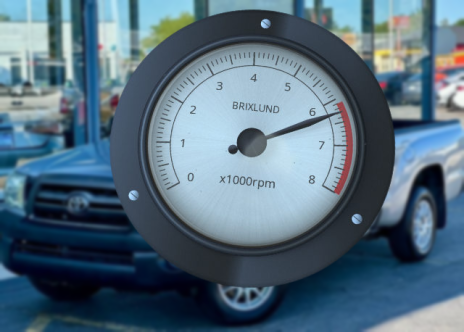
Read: 6300 (rpm)
